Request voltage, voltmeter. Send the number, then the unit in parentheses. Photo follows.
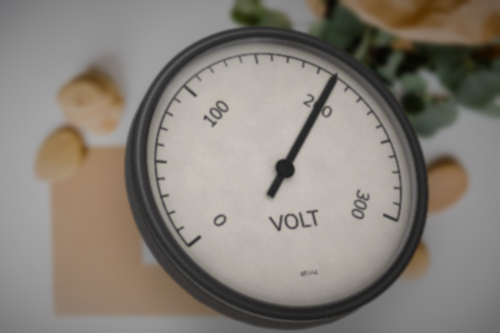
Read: 200 (V)
